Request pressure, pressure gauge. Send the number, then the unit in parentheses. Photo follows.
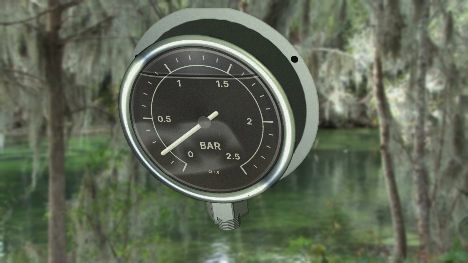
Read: 0.2 (bar)
